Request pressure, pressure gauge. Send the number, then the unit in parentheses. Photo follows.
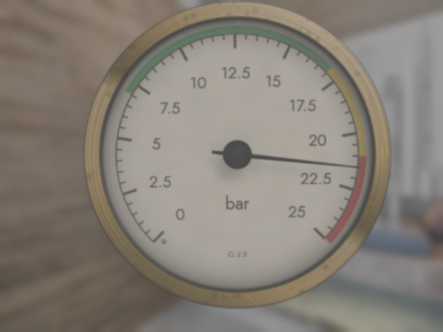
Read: 21.5 (bar)
